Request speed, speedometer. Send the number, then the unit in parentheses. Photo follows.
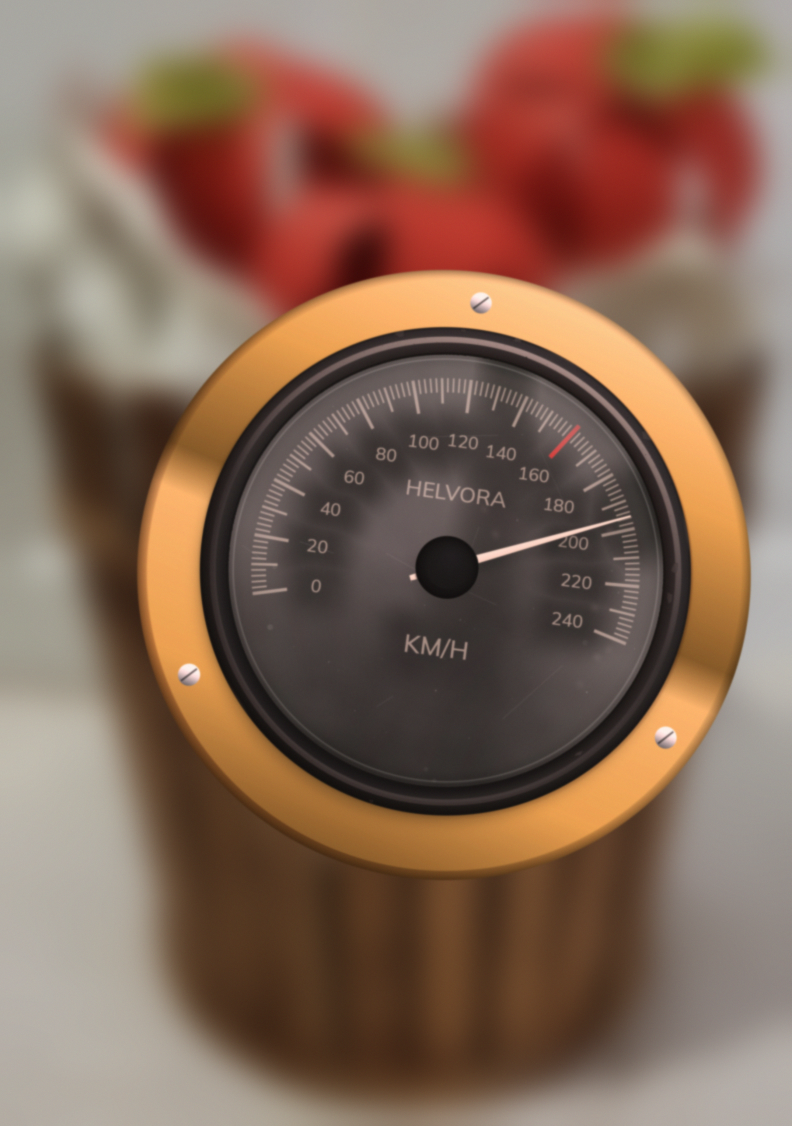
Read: 196 (km/h)
